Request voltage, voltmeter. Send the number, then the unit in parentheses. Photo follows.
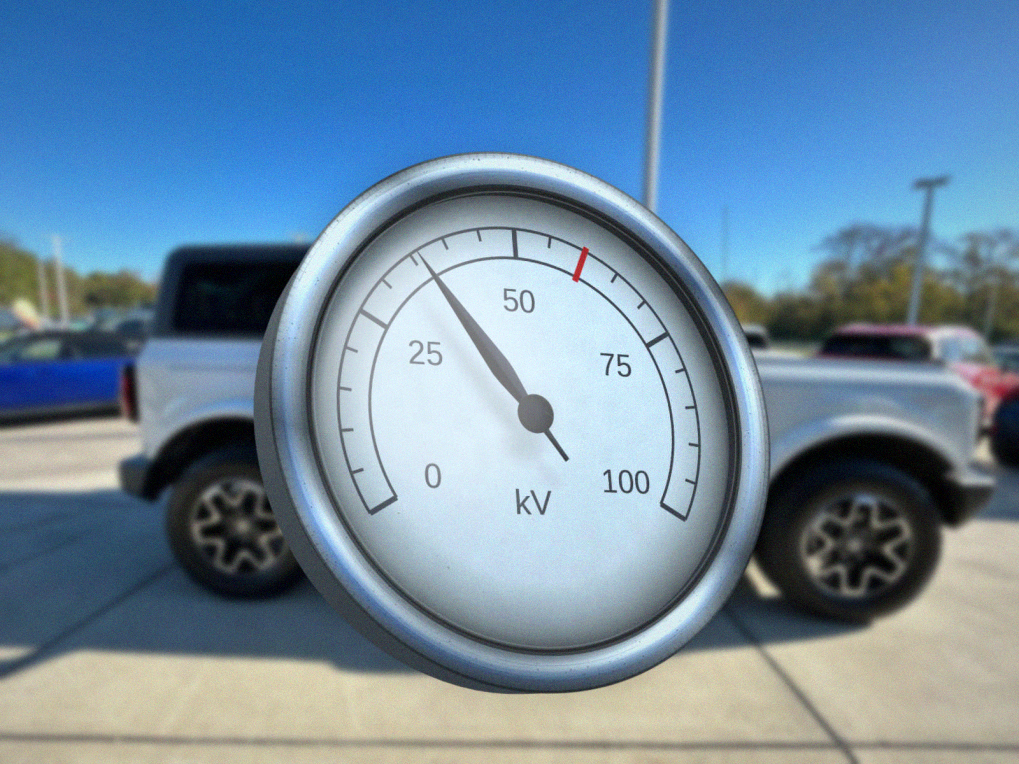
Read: 35 (kV)
